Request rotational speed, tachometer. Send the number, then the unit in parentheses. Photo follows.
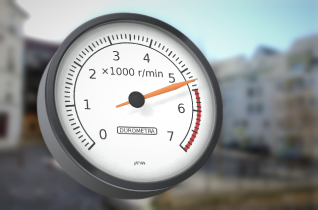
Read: 5300 (rpm)
